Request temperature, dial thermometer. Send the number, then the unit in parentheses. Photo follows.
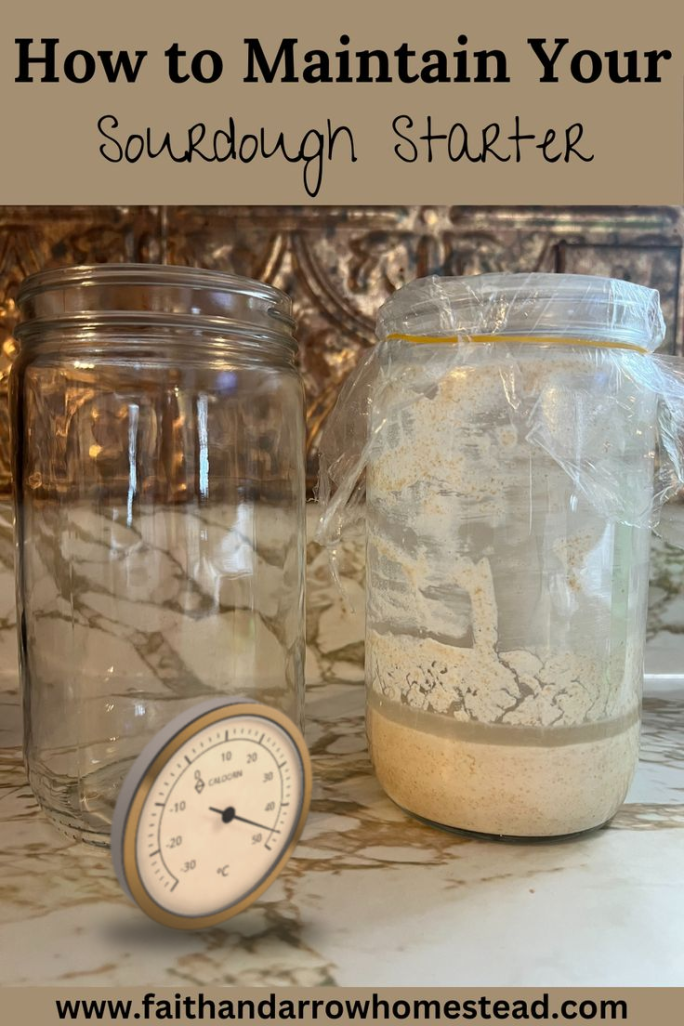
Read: 46 (°C)
